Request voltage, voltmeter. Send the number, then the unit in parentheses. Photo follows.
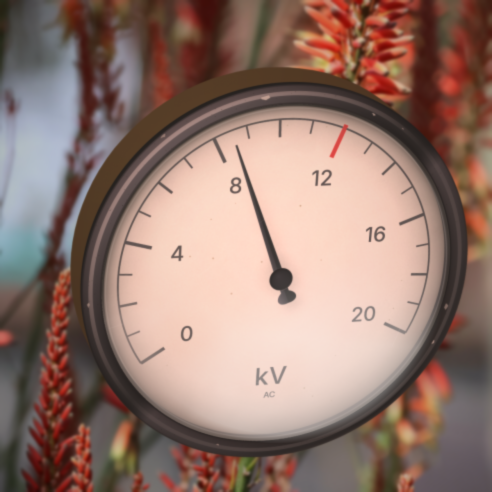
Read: 8.5 (kV)
